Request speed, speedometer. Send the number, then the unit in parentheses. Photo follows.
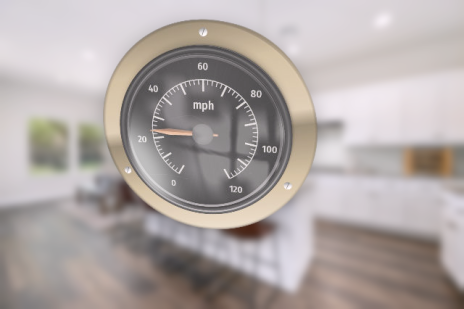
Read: 24 (mph)
